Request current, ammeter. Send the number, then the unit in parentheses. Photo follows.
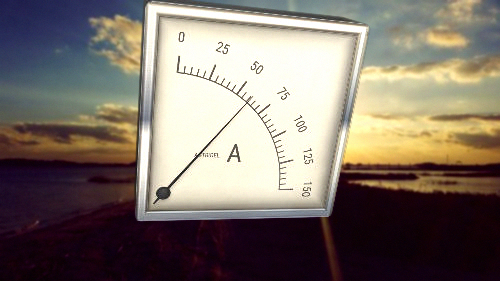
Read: 60 (A)
